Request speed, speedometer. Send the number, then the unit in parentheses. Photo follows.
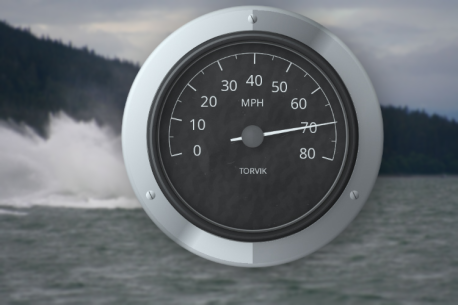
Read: 70 (mph)
